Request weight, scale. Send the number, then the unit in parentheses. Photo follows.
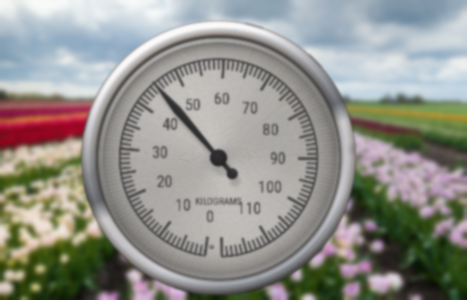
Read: 45 (kg)
